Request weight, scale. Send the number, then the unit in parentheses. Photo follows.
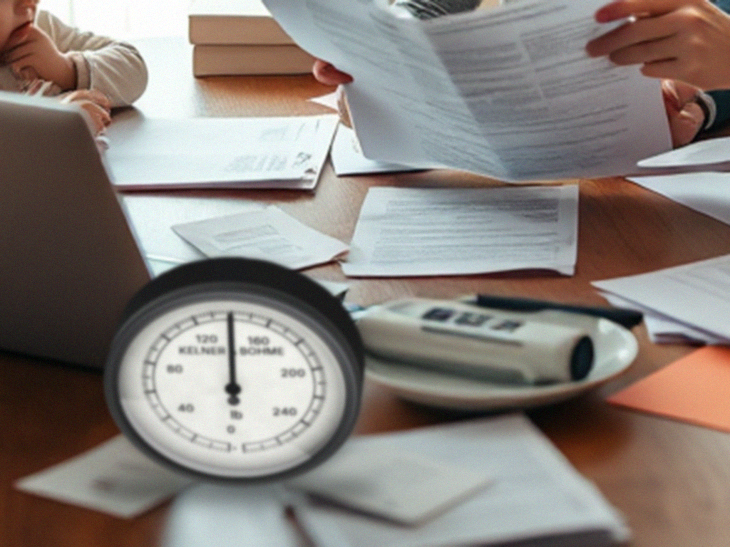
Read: 140 (lb)
